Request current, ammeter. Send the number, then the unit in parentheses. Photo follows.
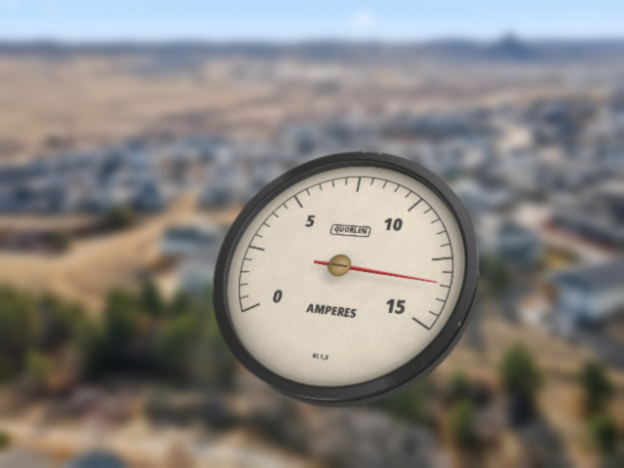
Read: 13.5 (A)
